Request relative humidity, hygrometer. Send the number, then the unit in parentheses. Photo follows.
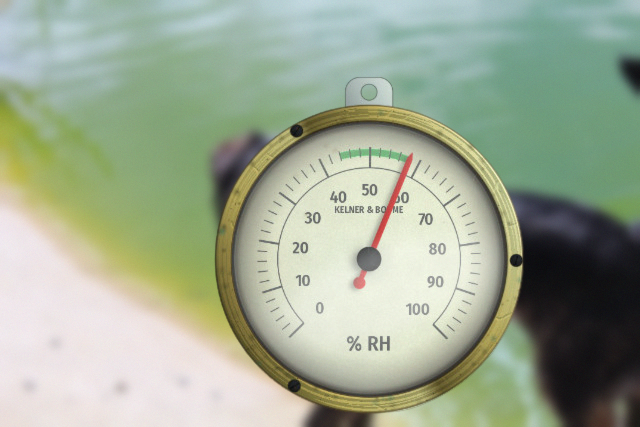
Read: 58 (%)
